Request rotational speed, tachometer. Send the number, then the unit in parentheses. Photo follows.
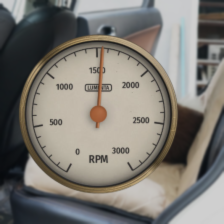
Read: 1550 (rpm)
